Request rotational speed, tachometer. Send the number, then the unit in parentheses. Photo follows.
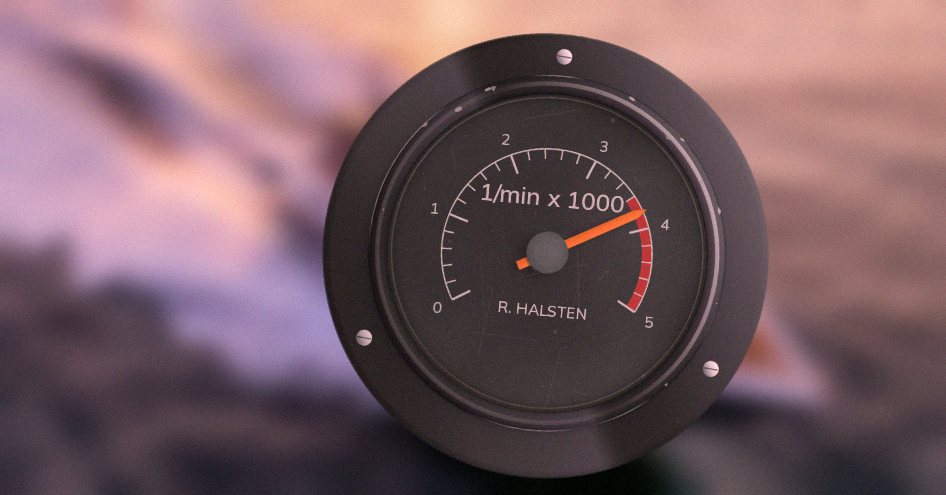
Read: 3800 (rpm)
